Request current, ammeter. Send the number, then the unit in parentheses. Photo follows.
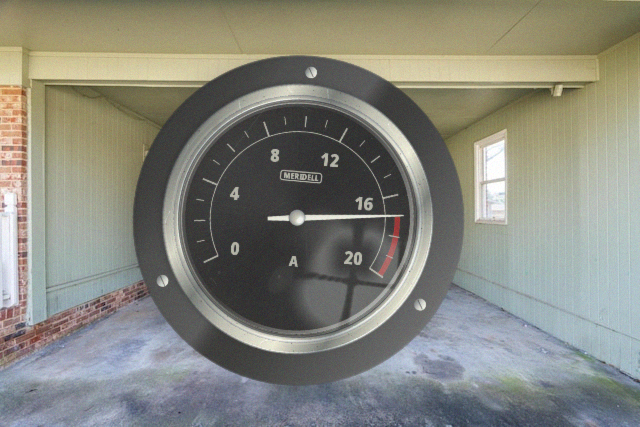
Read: 17 (A)
